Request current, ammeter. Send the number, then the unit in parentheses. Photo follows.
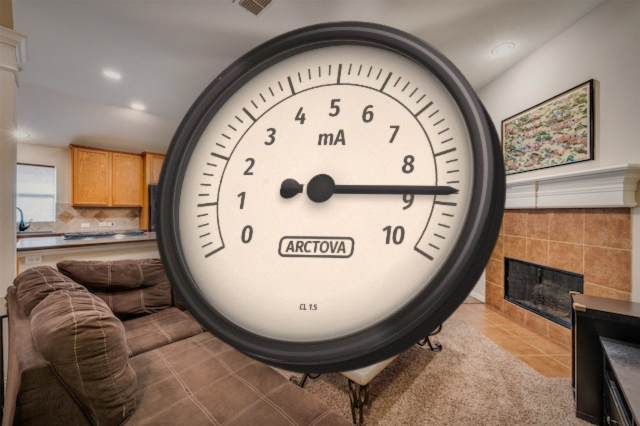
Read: 8.8 (mA)
